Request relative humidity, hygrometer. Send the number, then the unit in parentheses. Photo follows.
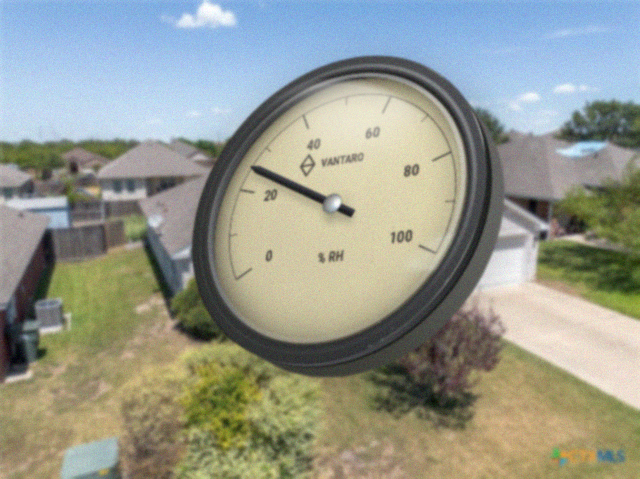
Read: 25 (%)
